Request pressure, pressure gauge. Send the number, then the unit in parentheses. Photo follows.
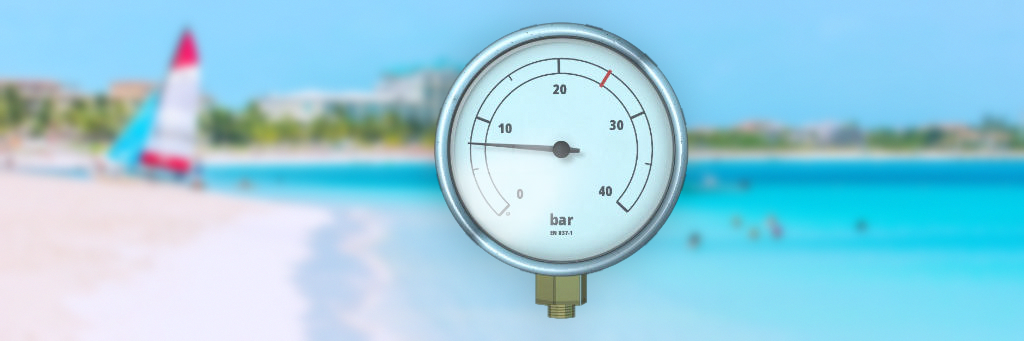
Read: 7.5 (bar)
